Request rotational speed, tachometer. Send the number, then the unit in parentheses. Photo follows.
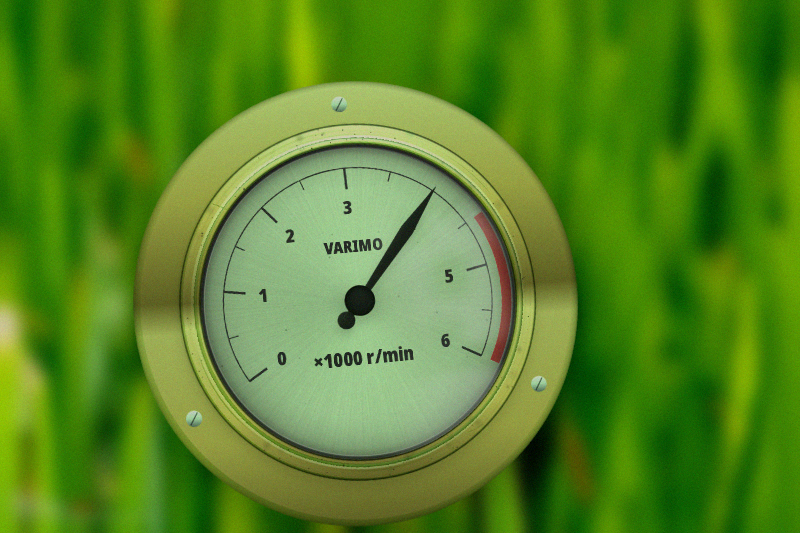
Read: 4000 (rpm)
